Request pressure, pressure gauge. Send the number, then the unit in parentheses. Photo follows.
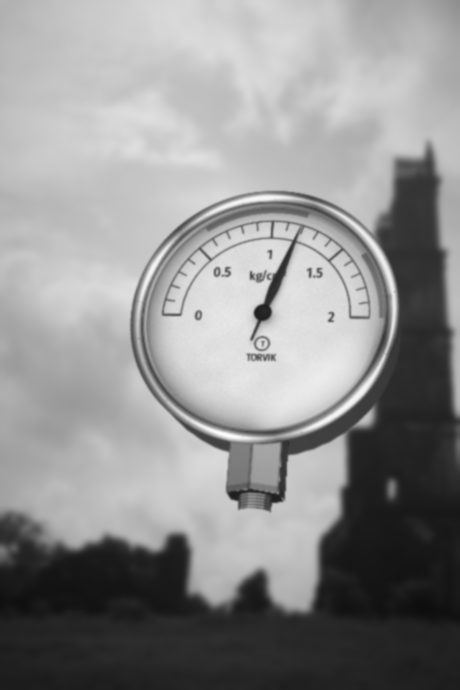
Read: 1.2 (kg/cm²)
